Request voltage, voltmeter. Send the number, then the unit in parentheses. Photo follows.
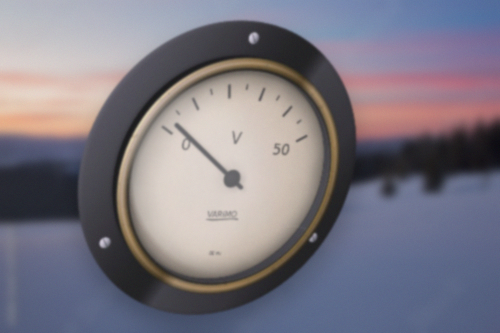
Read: 2.5 (V)
